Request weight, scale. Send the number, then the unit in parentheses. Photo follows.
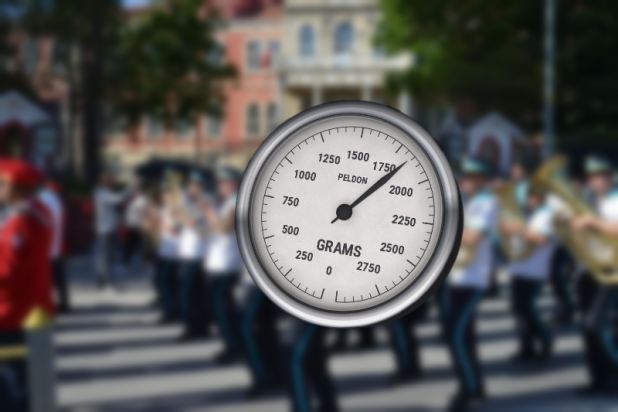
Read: 1850 (g)
